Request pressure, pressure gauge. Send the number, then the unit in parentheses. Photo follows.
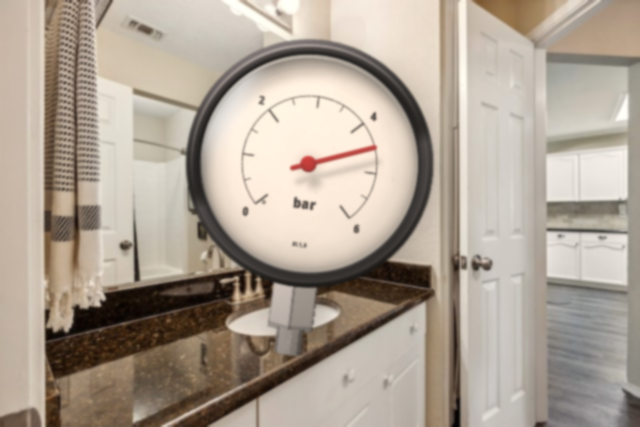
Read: 4.5 (bar)
